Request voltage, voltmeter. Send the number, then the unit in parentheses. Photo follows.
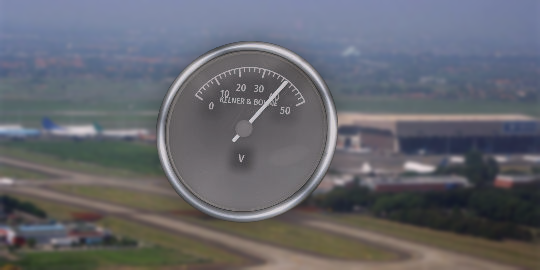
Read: 40 (V)
